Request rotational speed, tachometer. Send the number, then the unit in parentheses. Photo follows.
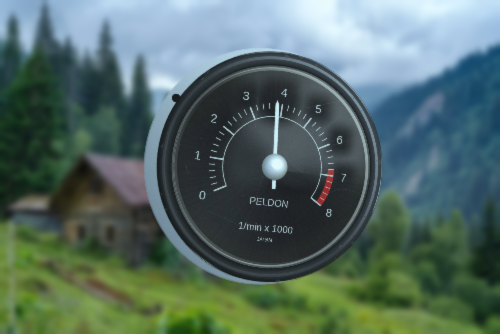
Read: 3800 (rpm)
